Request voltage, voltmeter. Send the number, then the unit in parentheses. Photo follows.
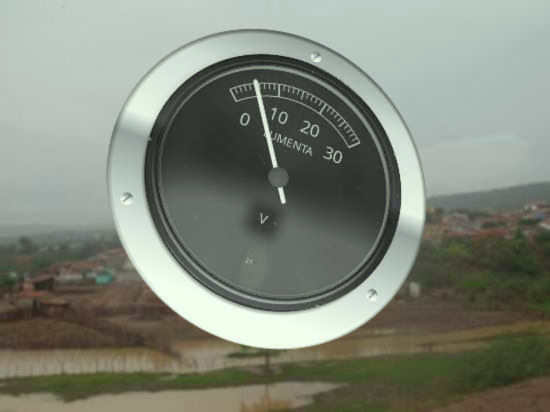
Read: 5 (V)
